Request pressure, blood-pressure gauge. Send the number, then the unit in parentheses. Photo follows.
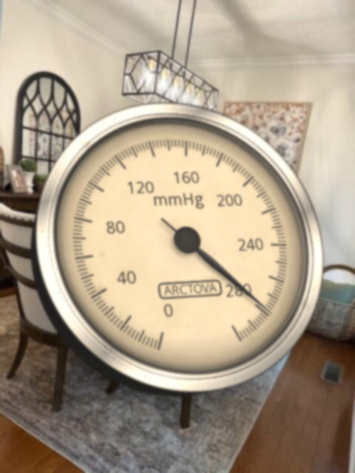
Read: 280 (mmHg)
